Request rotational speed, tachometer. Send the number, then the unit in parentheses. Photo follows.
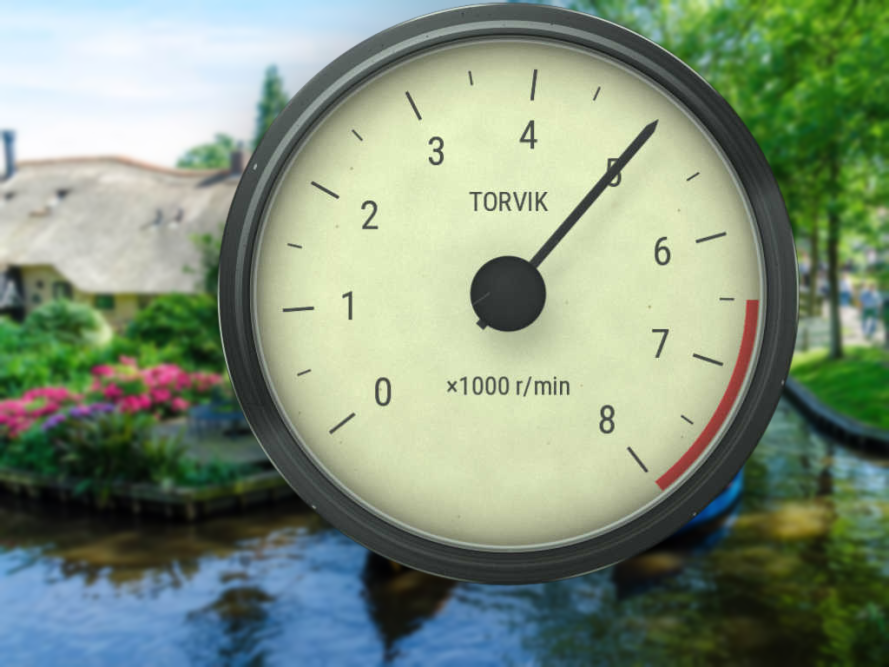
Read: 5000 (rpm)
